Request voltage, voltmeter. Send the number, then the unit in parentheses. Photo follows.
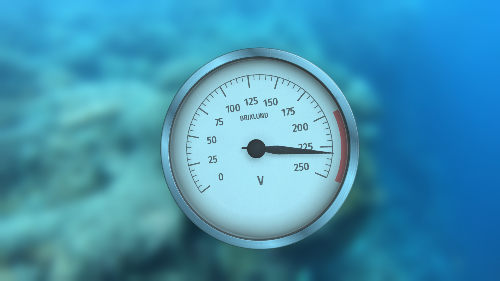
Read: 230 (V)
